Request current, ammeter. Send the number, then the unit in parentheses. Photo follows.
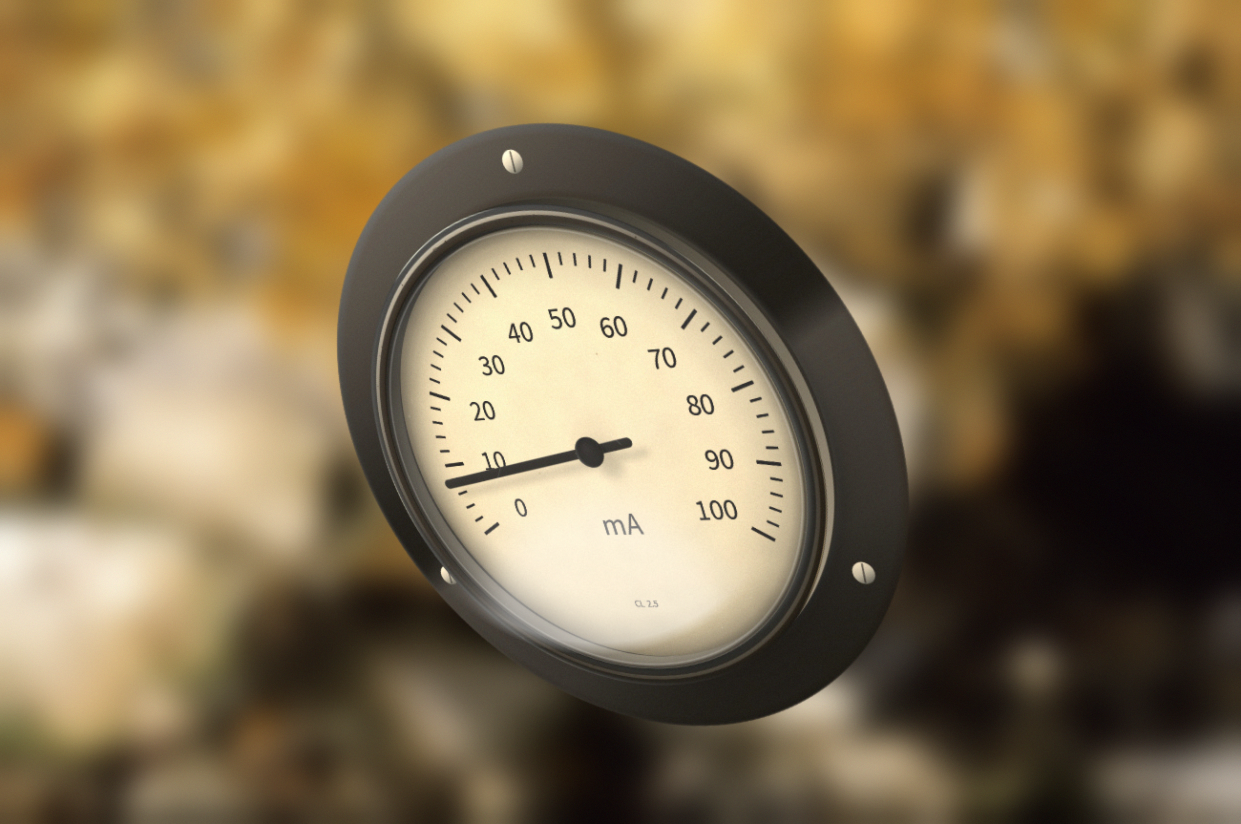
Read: 8 (mA)
